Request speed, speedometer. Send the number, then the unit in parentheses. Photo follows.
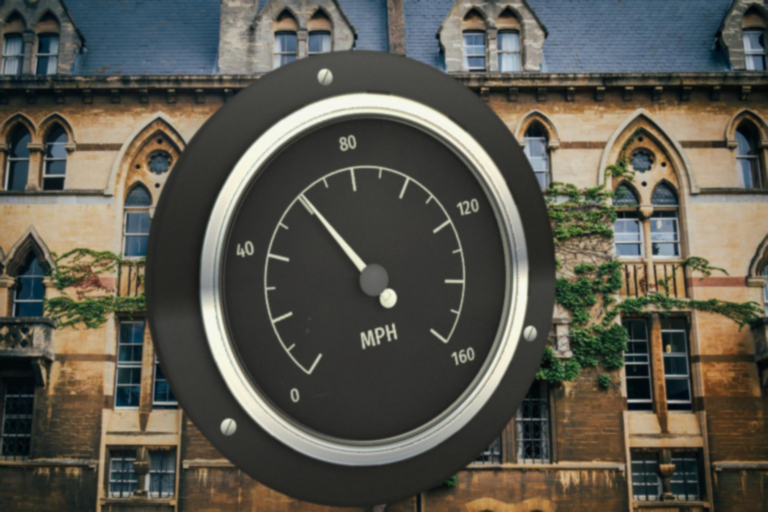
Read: 60 (mph)
